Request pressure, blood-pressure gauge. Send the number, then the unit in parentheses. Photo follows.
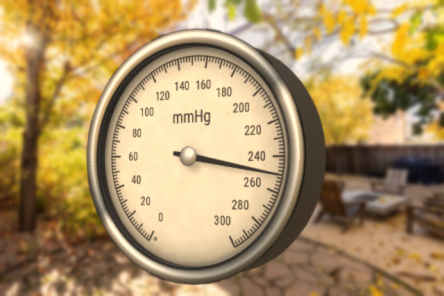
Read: 250 (mmHg)
